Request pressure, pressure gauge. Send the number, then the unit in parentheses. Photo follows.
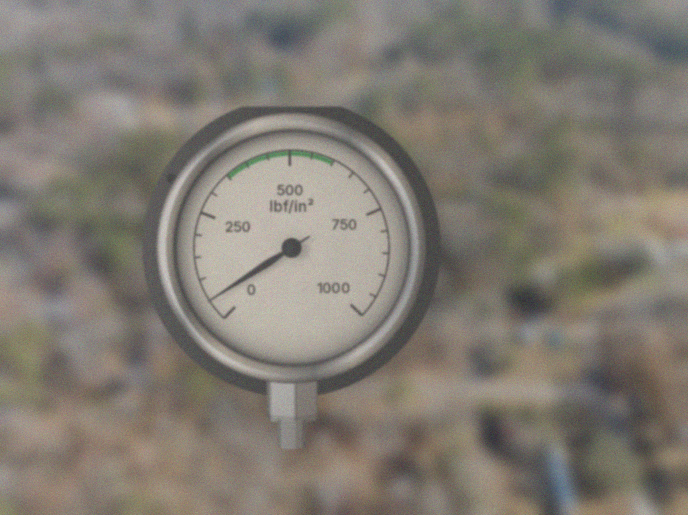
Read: 50 (psi)
